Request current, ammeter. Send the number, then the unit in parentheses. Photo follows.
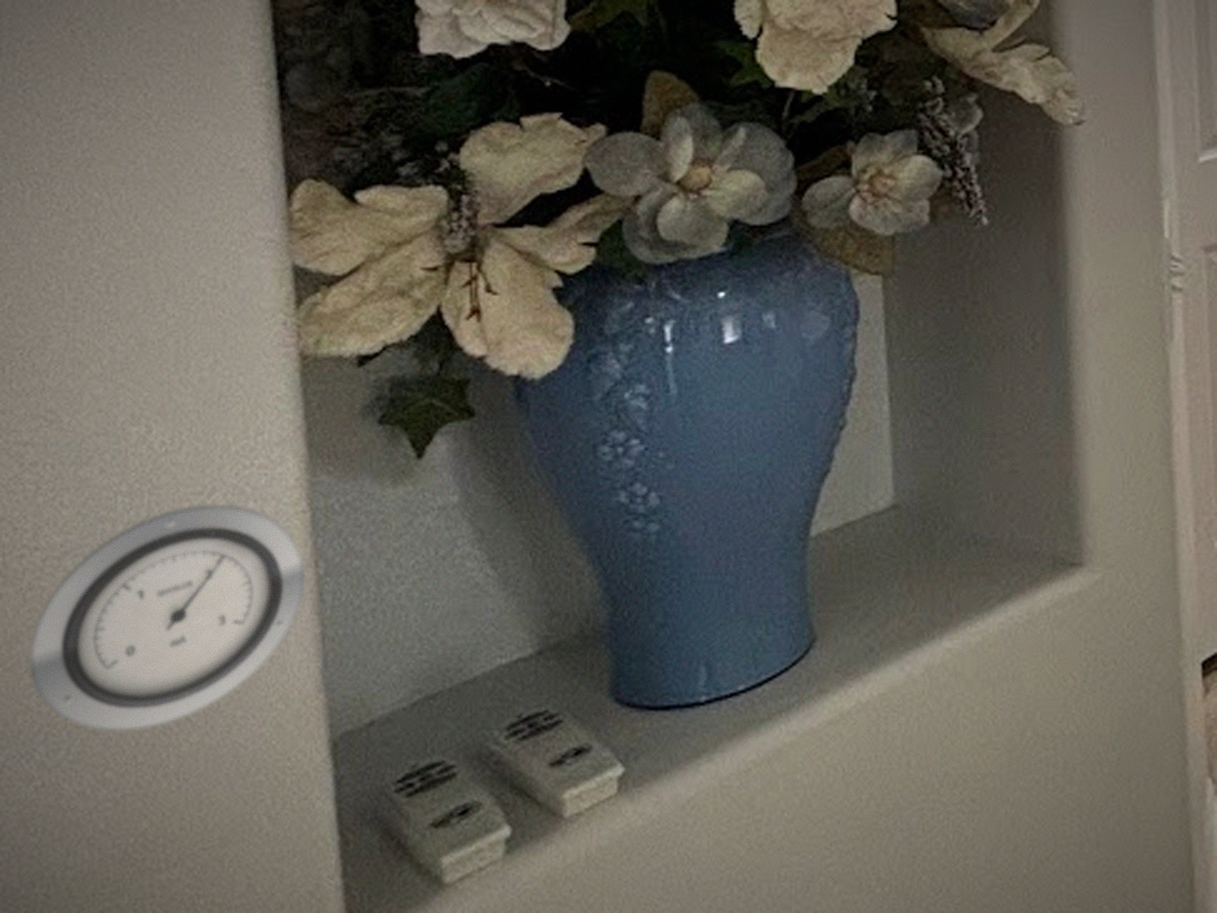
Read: 2 (mA)
